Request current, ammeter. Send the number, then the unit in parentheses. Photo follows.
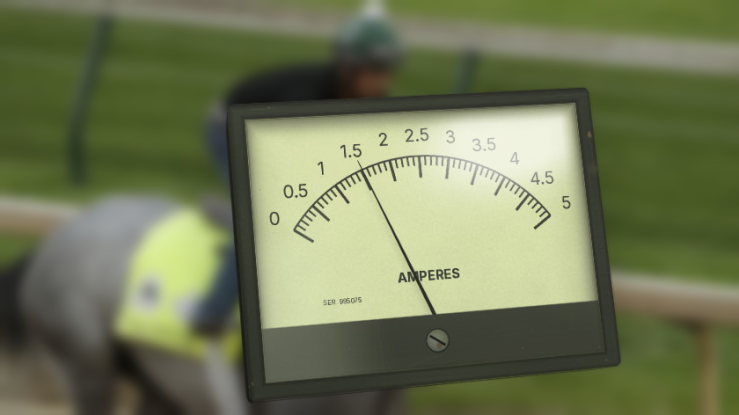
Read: 1.5 (A)
